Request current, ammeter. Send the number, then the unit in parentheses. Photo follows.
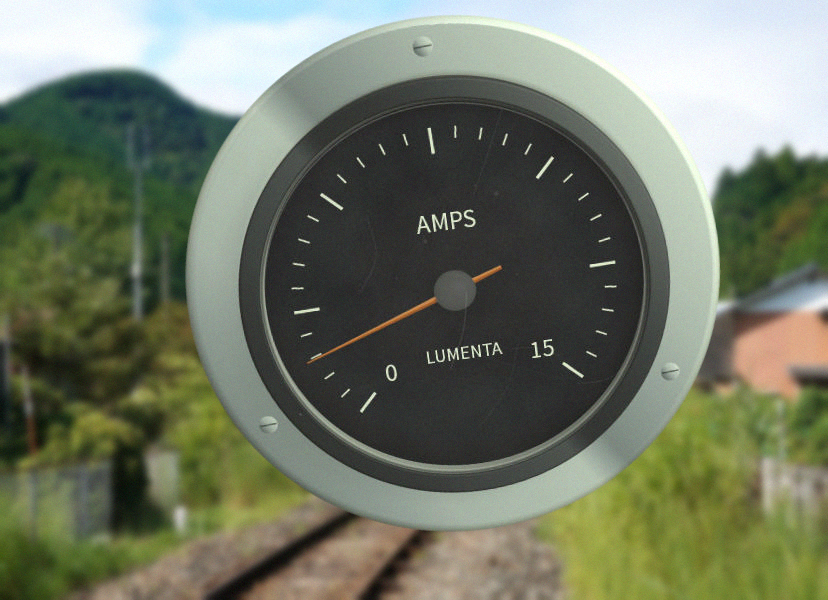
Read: 1.5 (A)
